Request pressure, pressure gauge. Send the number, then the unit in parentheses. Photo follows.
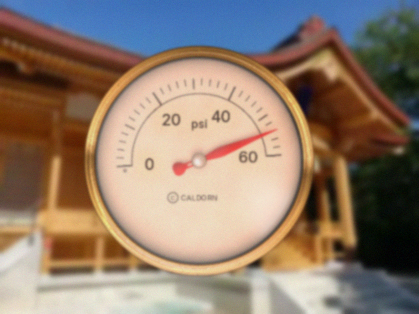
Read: 54 (psi)
